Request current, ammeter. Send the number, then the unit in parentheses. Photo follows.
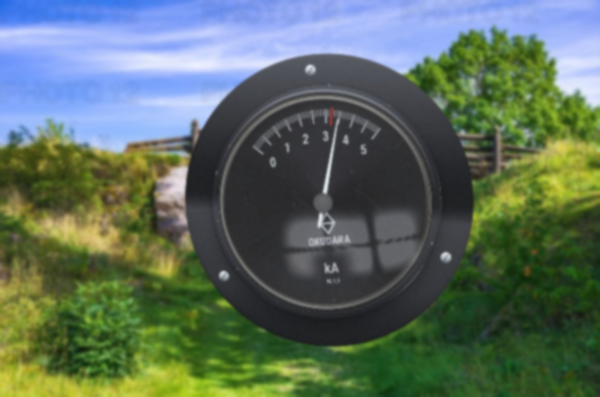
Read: 3.5 (kA)
